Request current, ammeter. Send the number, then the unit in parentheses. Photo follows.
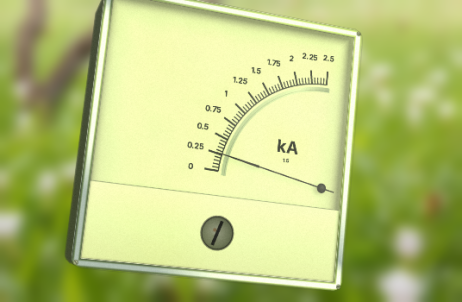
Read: 0.25 (kA)
